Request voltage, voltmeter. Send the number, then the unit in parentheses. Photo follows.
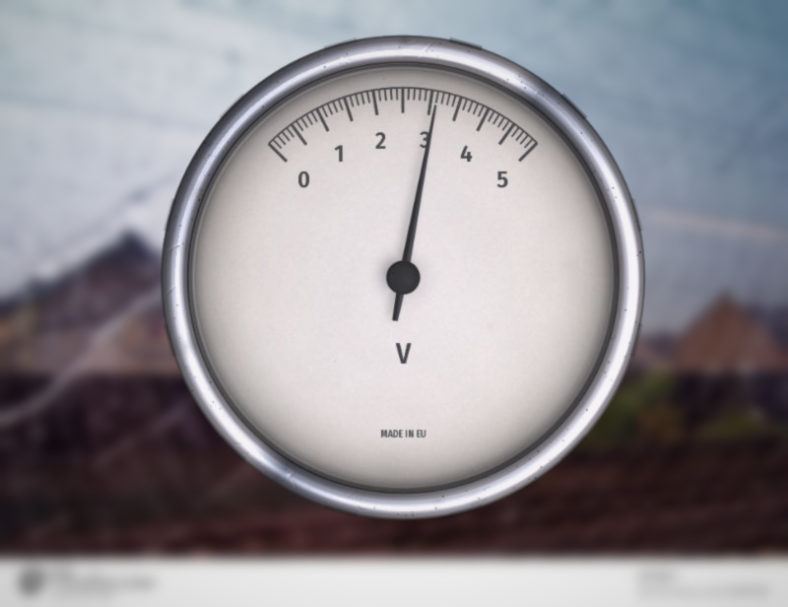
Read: 3.1 (V)
